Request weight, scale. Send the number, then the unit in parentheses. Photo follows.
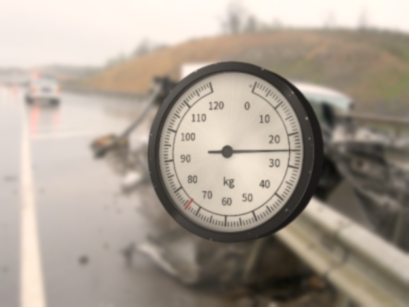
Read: 25 (kg)
